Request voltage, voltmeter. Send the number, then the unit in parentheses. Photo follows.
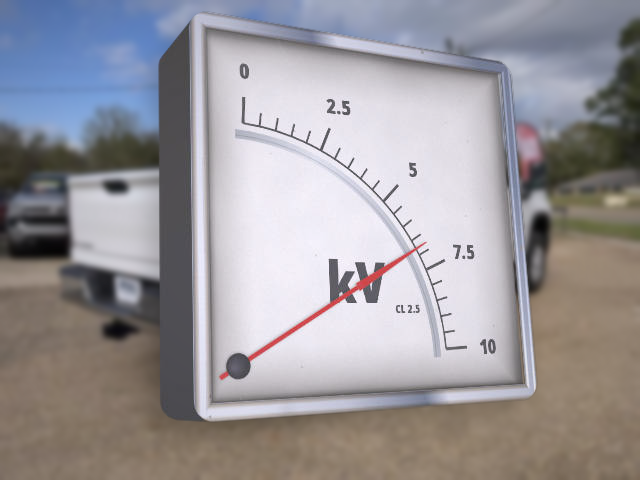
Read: 6.75 (kV)
